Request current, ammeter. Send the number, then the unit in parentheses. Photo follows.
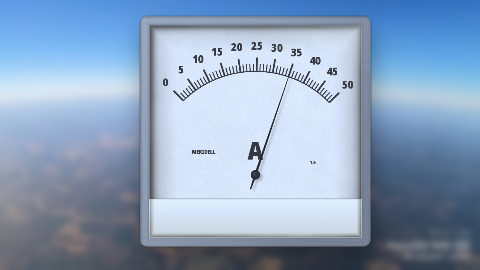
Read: 35 (A)
